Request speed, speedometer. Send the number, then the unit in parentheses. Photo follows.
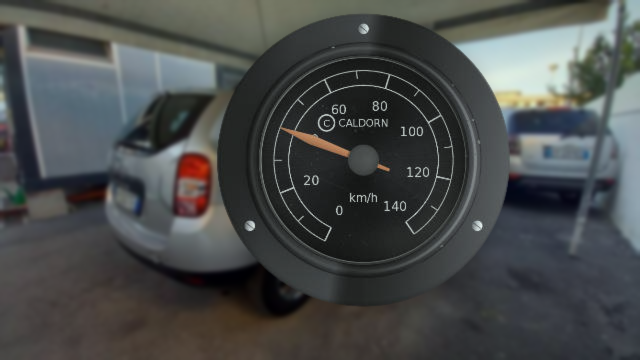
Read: 40 (km/h)
